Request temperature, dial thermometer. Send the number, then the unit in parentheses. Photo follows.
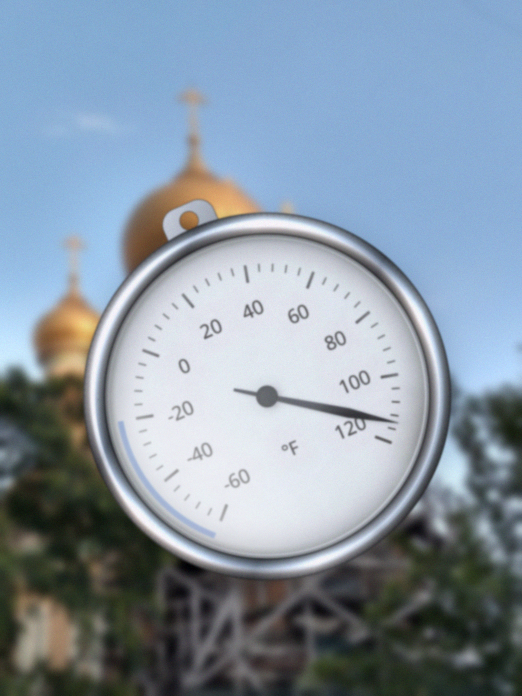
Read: 114 (°F)
